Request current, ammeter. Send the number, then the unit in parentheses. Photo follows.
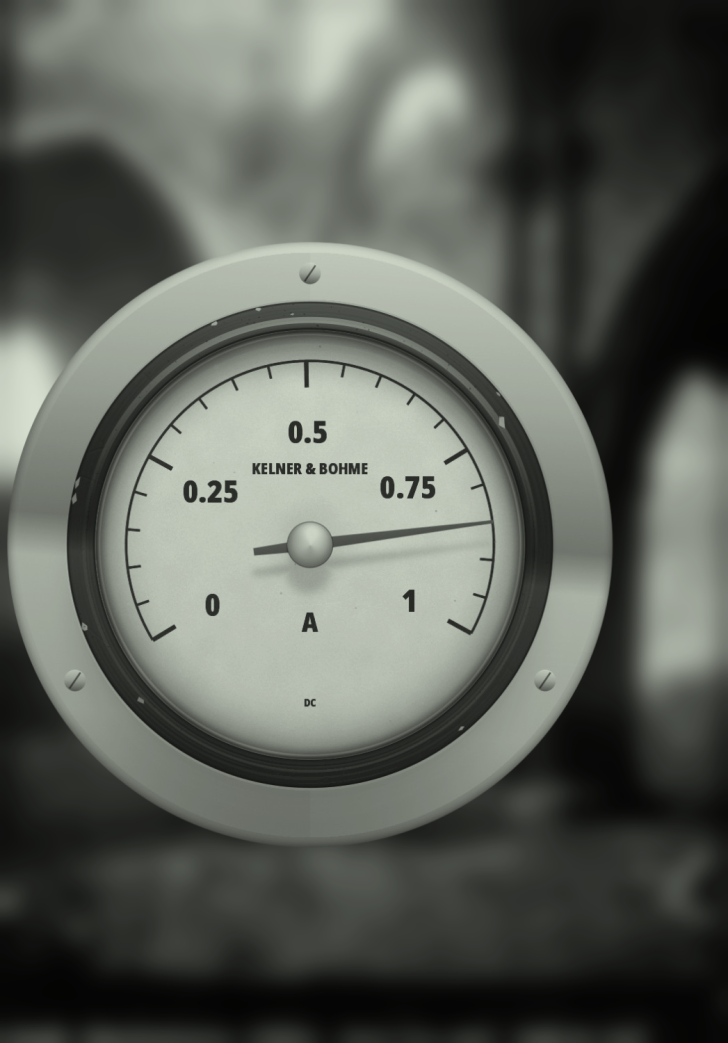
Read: 0.85 (A)
